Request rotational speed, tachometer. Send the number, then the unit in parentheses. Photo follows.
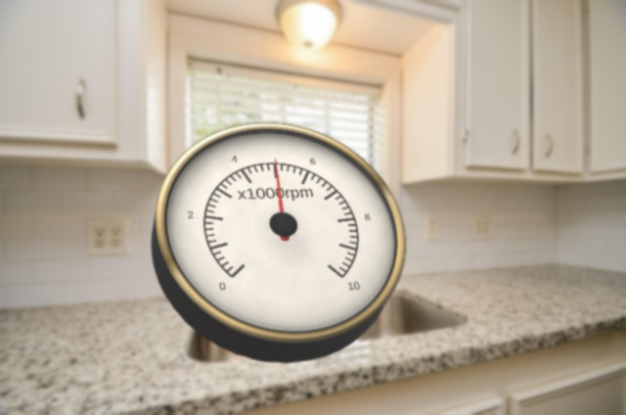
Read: 5000 (rpm)
